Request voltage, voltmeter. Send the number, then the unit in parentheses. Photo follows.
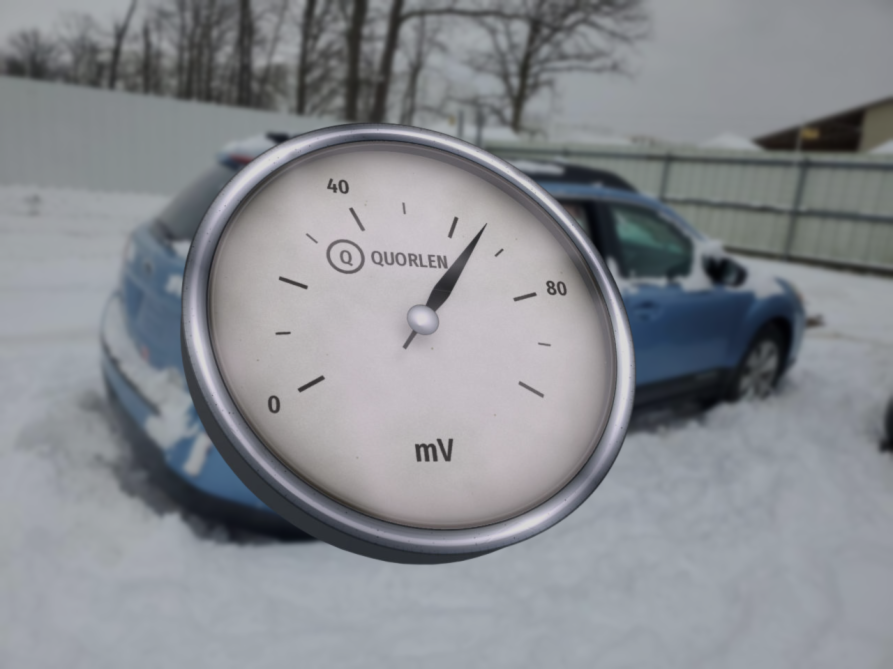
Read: 65 (mV)
